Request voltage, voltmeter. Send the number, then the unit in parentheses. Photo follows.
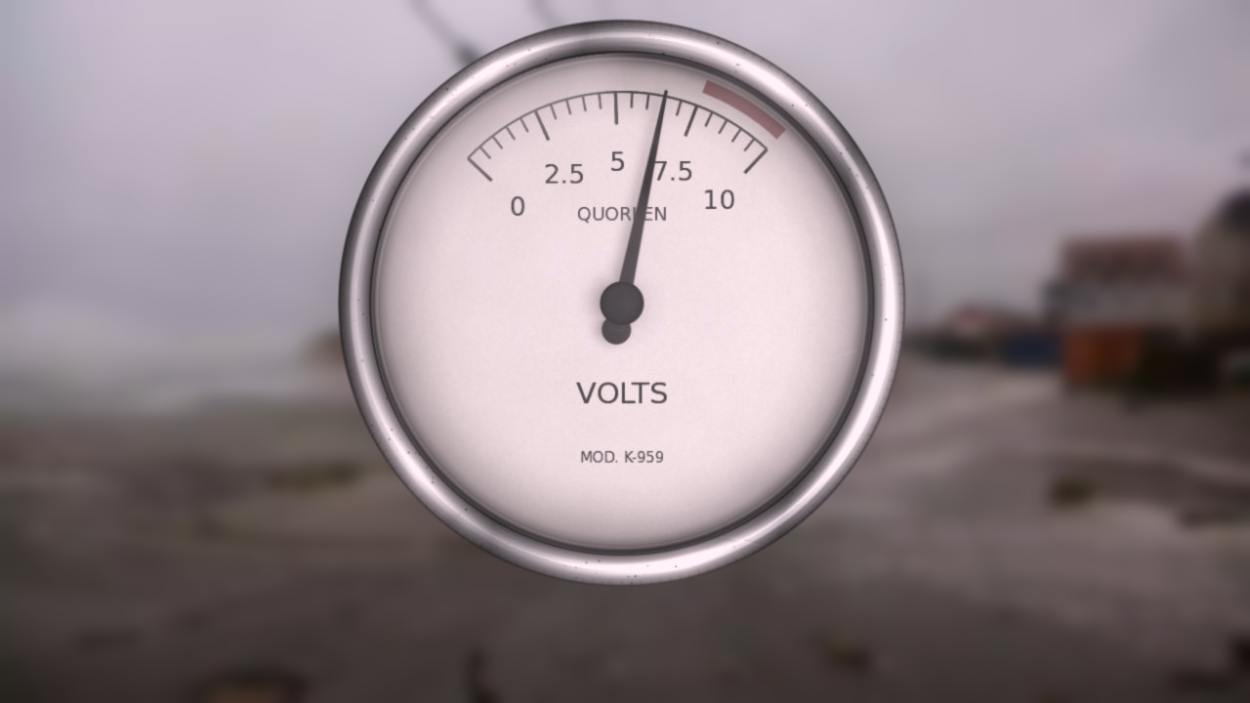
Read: 6.5 (V)
